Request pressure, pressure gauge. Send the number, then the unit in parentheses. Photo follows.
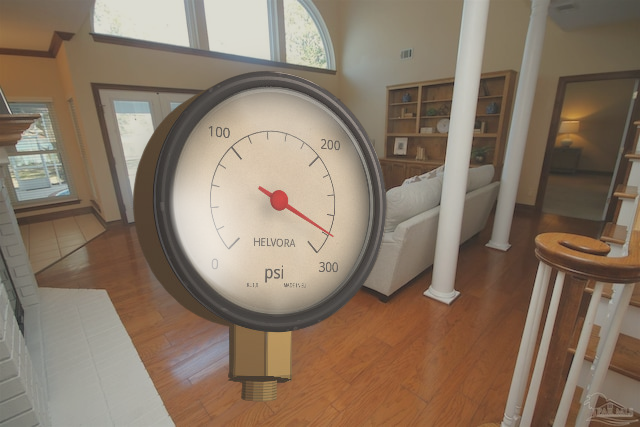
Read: 280 (psi)
